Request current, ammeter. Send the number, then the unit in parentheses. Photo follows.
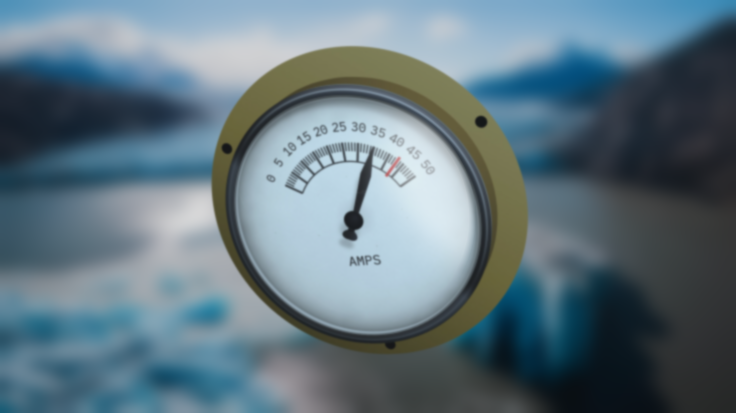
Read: 35 (A)
